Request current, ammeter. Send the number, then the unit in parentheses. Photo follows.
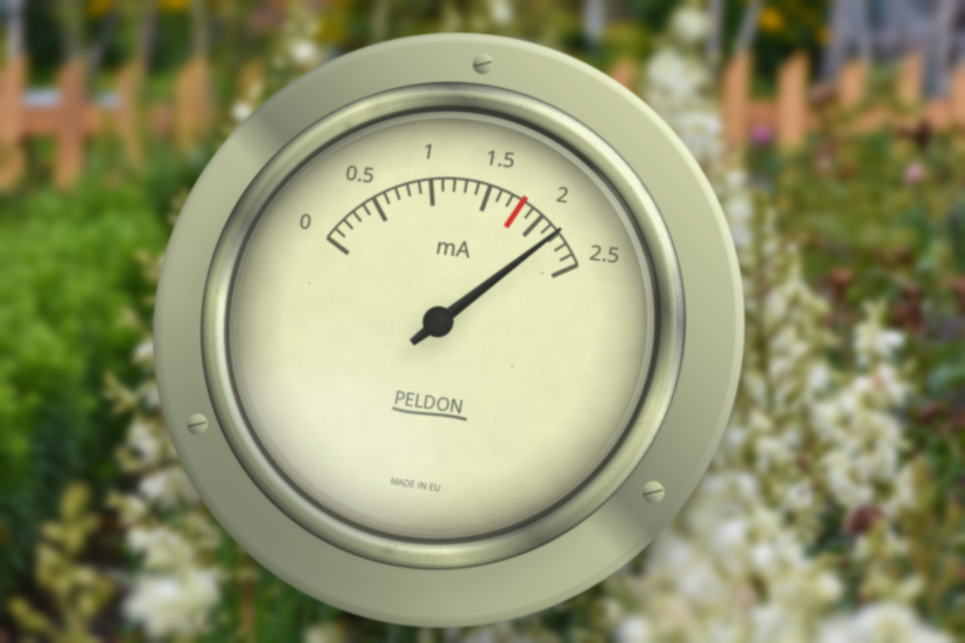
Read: 2.2 (mA)
